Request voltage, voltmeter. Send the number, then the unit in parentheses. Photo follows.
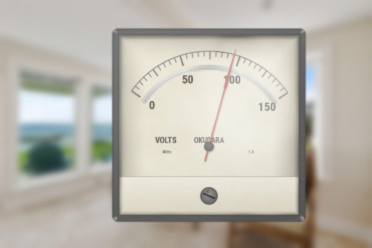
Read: 95 (V)
